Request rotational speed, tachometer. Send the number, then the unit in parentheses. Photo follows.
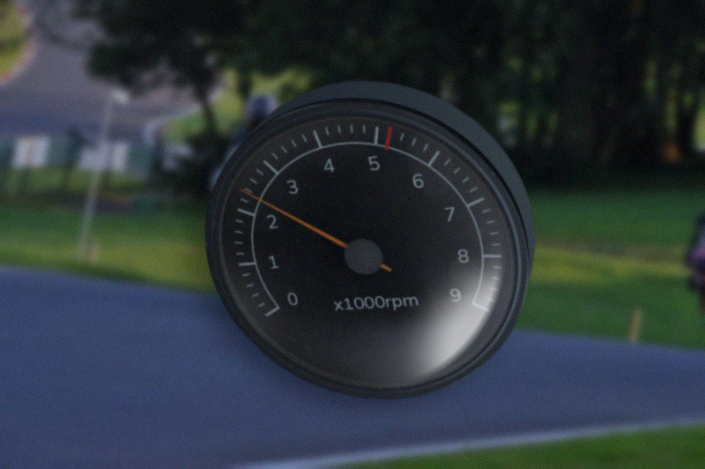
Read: 2400 (rpm)
